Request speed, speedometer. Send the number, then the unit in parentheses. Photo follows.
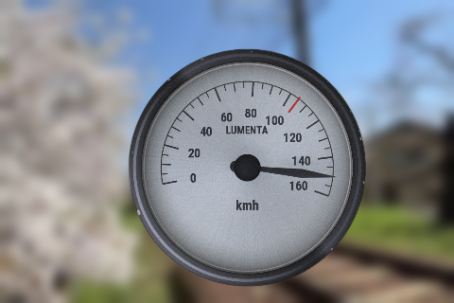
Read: 150 (km/h)
